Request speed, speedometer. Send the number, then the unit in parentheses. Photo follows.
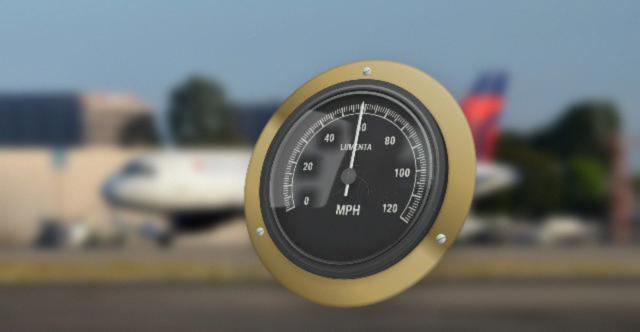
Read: 60 (mph)
